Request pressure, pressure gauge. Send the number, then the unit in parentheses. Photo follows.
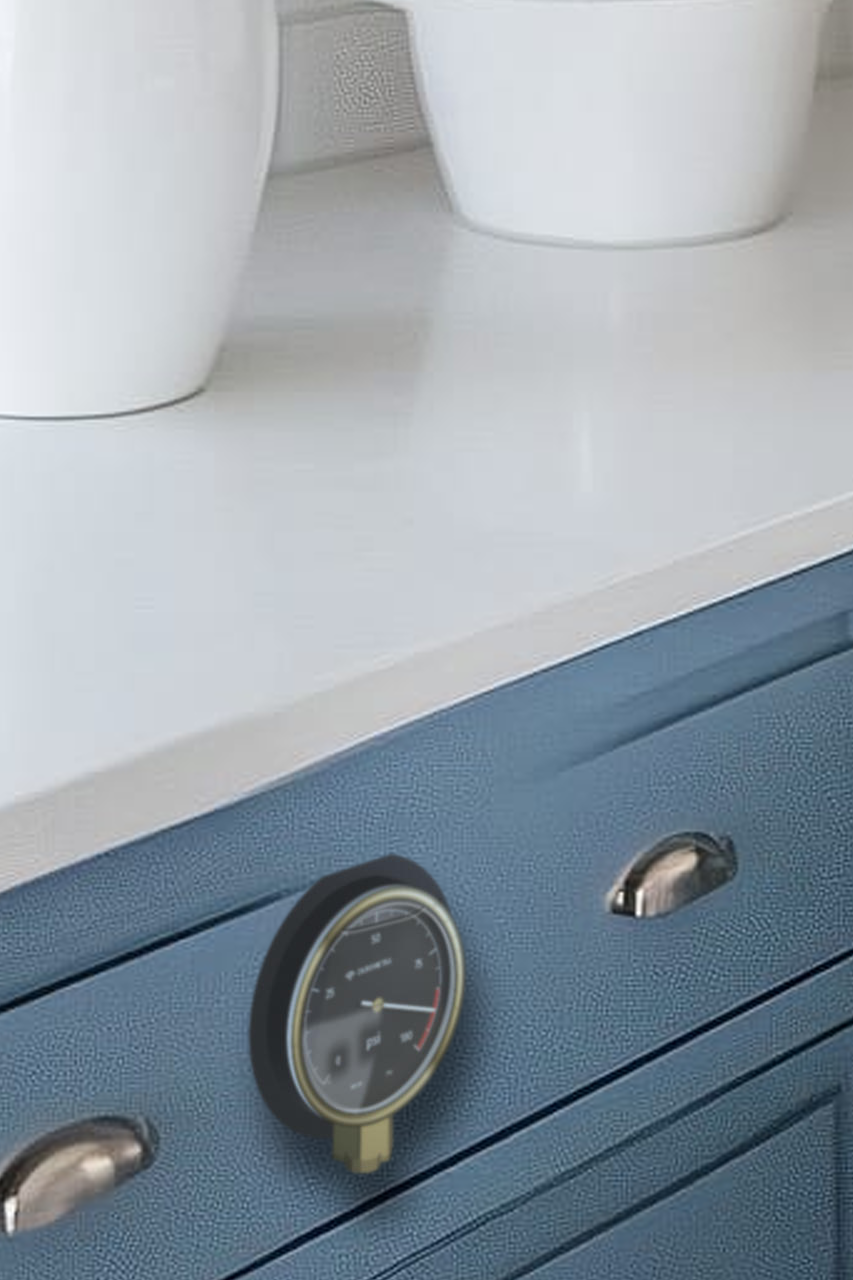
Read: 90 (psi)
